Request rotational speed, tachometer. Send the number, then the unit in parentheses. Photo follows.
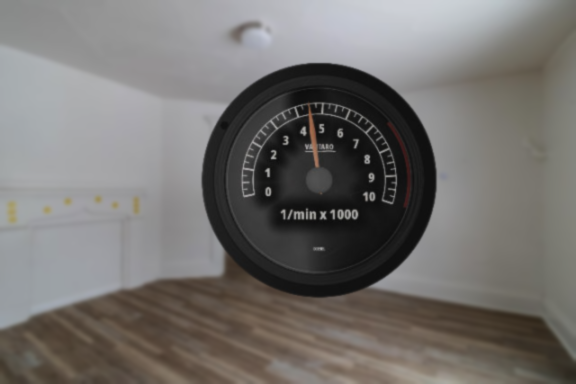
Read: 4500 (rpm)
